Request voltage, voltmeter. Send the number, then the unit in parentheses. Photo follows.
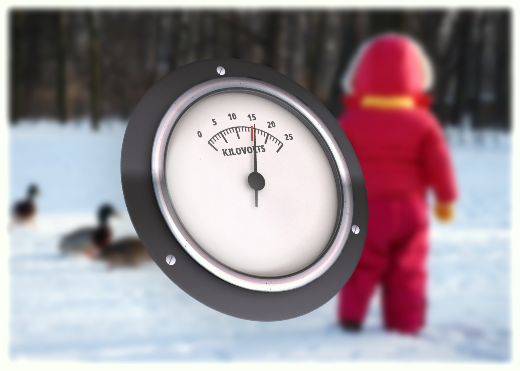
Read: 15 (kV)
